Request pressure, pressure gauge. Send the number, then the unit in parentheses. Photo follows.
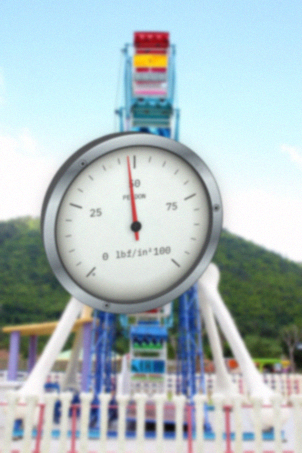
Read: 47.5 (psi)
